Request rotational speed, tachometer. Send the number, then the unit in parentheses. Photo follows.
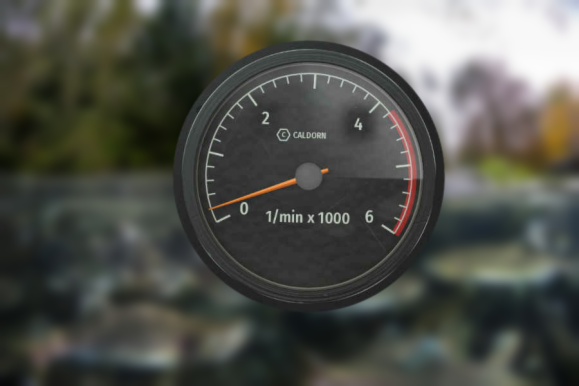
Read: 200 (rpm)
